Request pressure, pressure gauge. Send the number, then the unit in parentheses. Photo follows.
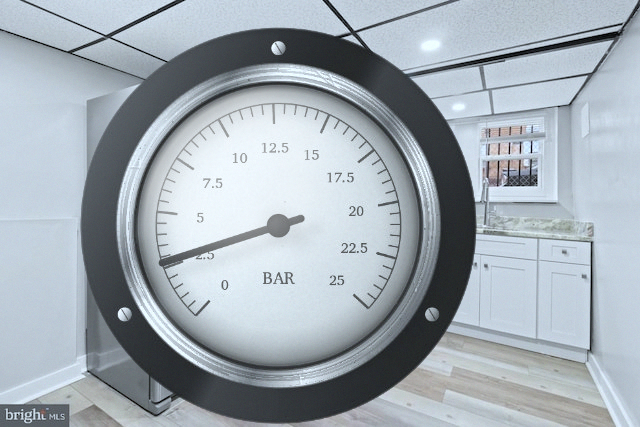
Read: 2.75 (bar)
